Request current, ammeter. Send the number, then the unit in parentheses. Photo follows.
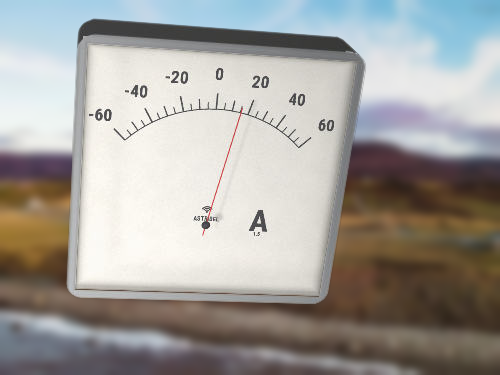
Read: 15 (A)
